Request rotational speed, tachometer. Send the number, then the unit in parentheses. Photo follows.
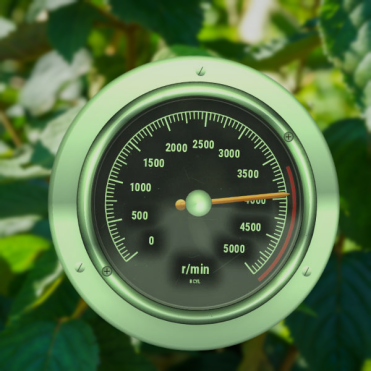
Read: 3950 (rpm)
